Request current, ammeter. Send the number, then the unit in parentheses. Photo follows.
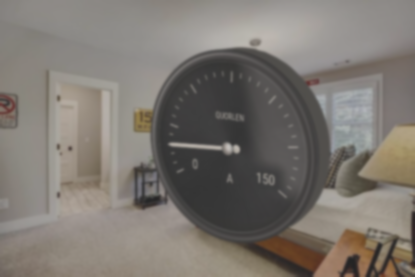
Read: 15 (A)
